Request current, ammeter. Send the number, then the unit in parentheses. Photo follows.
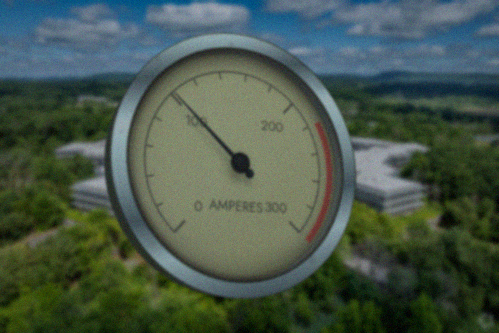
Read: 100 (A)
